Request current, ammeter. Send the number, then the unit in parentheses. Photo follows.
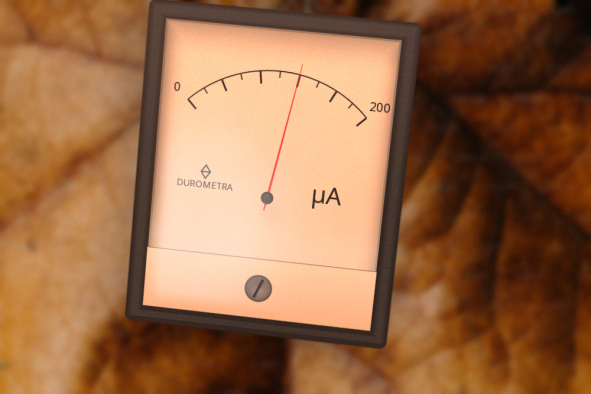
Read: 120 (µA)
